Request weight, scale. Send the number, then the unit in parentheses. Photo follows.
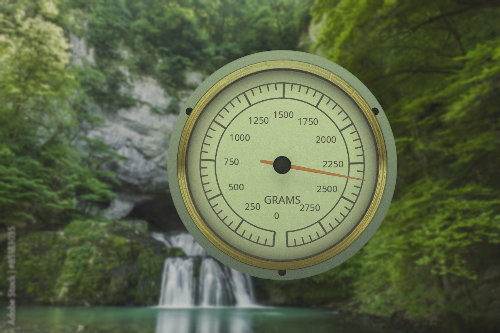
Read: 2350 (g)
